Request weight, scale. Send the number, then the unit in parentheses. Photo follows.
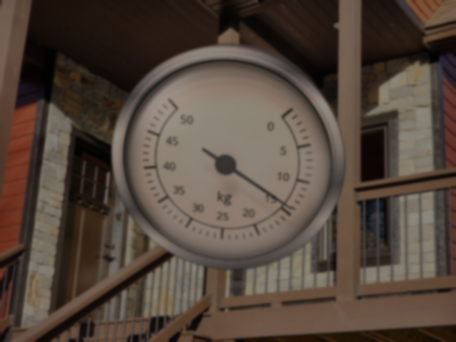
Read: 14 (kg)
